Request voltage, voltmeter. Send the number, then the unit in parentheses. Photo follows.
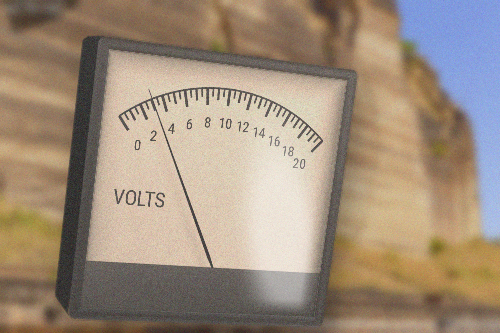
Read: 3 (V)
